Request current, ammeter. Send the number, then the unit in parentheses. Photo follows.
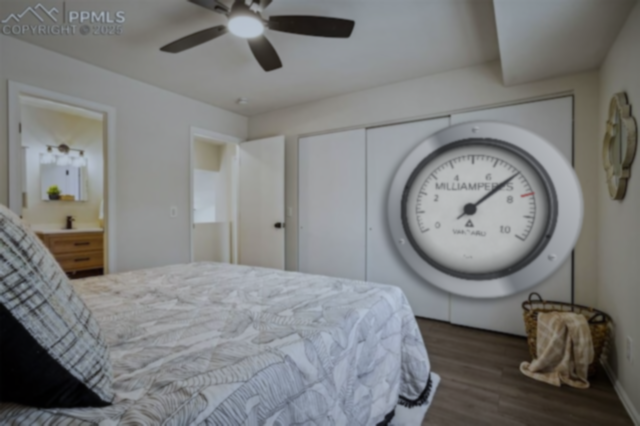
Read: 7 (mA)
